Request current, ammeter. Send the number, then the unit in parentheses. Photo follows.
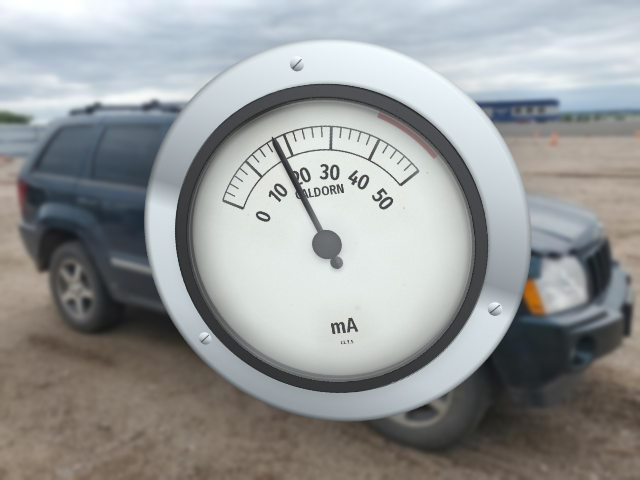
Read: 18 (mA)
